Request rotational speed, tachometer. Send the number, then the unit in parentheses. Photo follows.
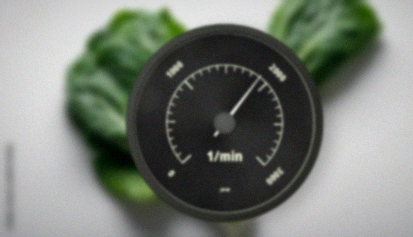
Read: 1900 (rpm)
